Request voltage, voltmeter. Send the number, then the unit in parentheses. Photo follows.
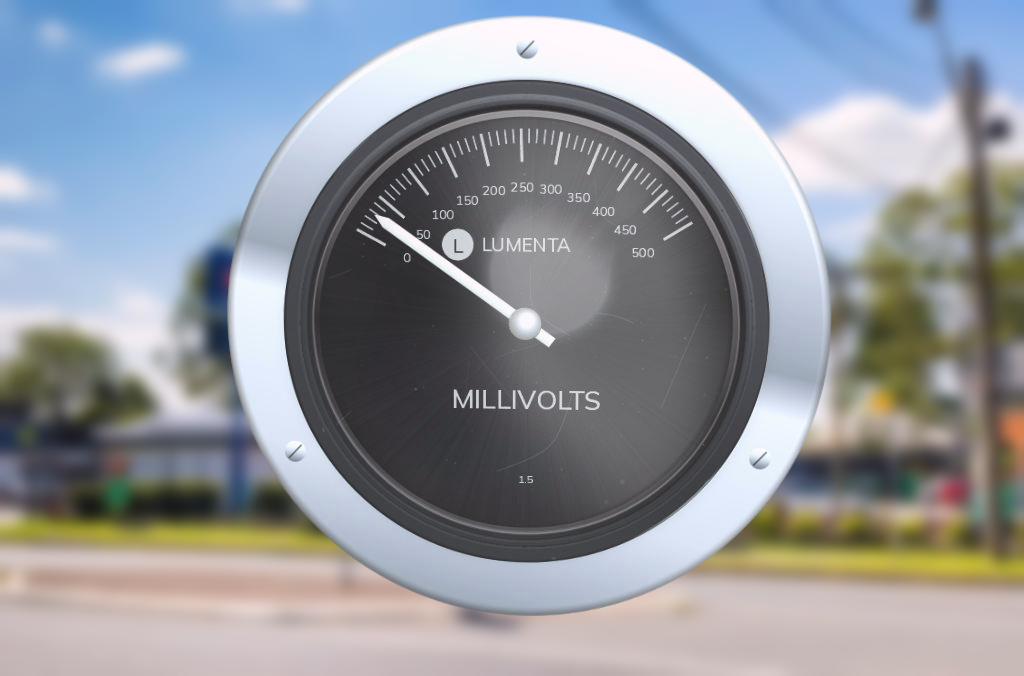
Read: 30 (mV)
